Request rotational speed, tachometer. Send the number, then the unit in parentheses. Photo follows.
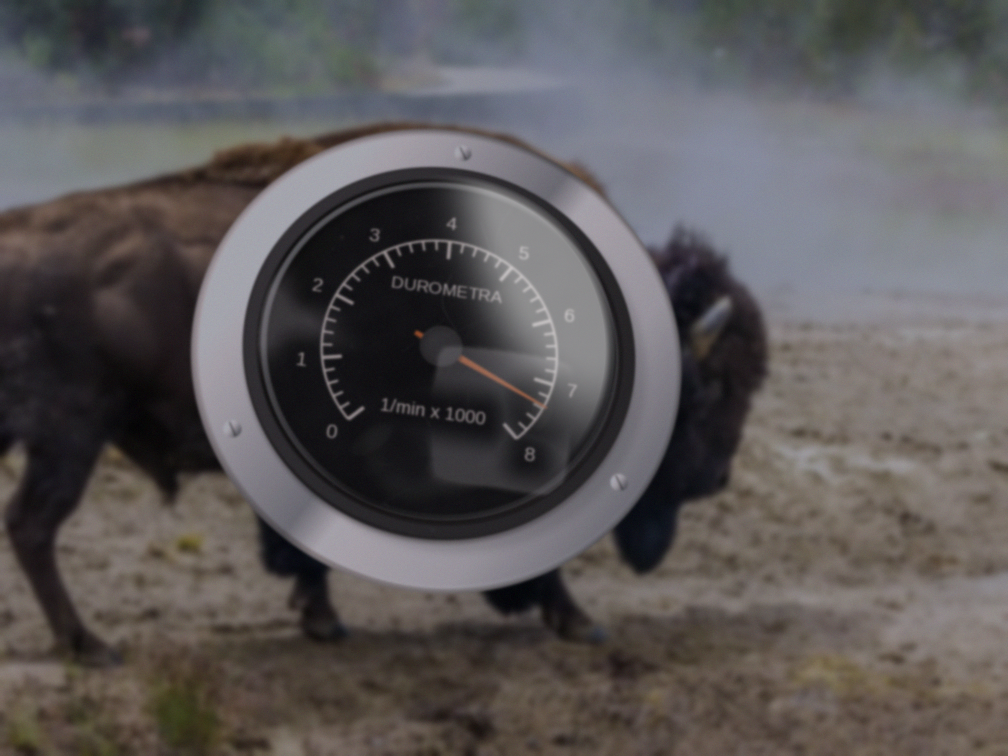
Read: 7400 (rpm)
